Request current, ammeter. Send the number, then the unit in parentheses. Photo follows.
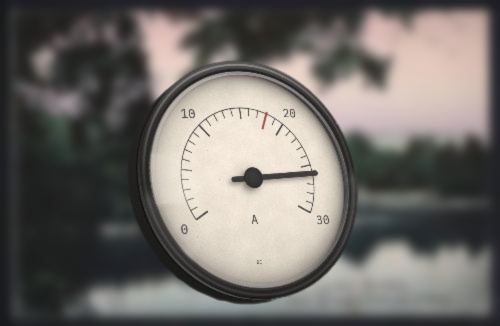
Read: 26 (A)
